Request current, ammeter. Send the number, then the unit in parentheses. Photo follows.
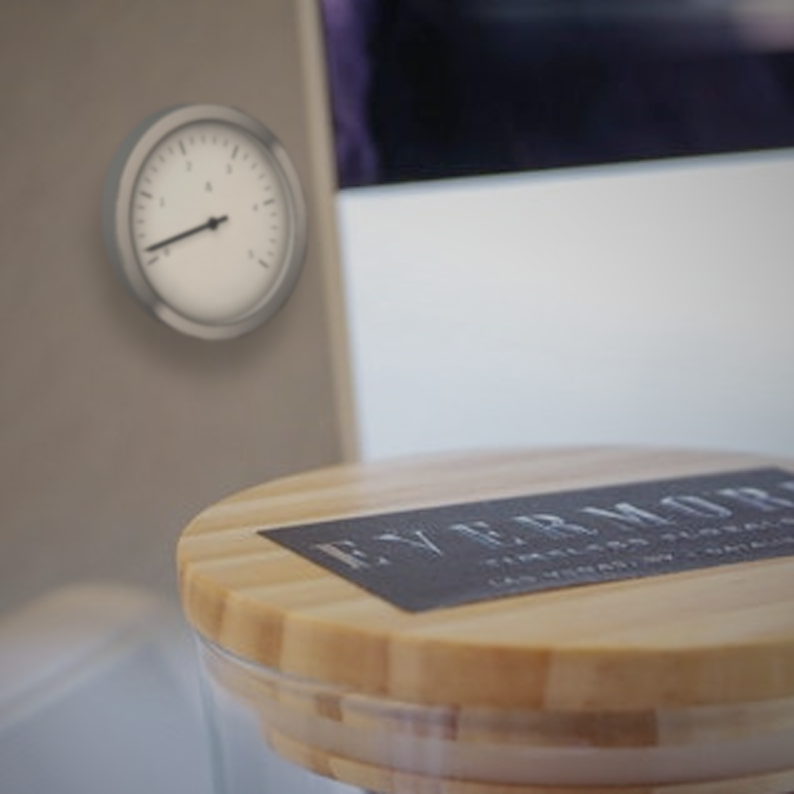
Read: 0.2 (A)
